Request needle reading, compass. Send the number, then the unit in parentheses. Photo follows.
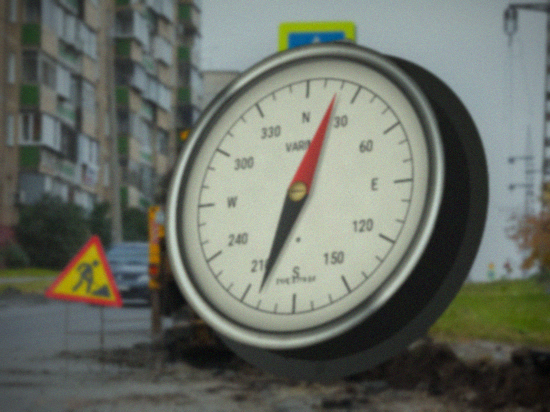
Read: 20 (°)
